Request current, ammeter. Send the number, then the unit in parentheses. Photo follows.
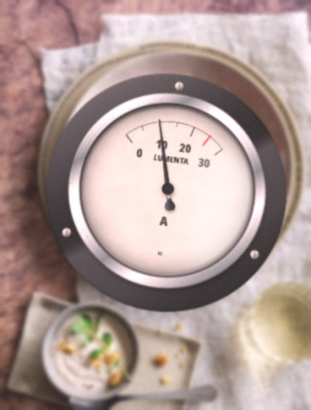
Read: 10 (A)
